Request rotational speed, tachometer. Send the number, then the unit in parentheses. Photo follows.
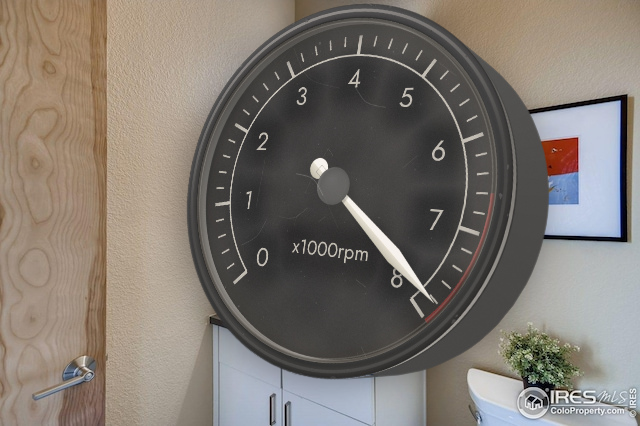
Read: 7800 (rpm)
